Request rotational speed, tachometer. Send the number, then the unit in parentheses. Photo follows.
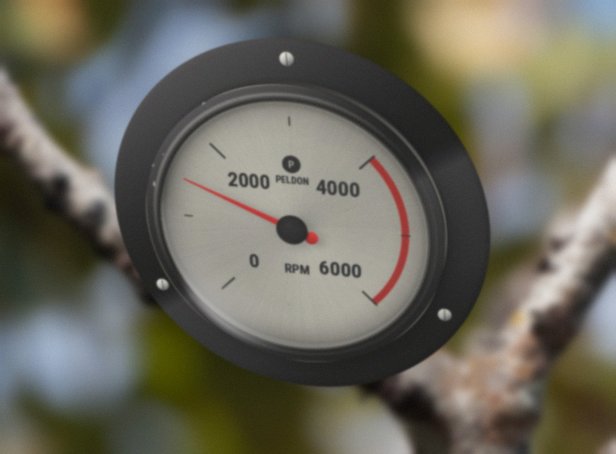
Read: 1500 (rpm)
